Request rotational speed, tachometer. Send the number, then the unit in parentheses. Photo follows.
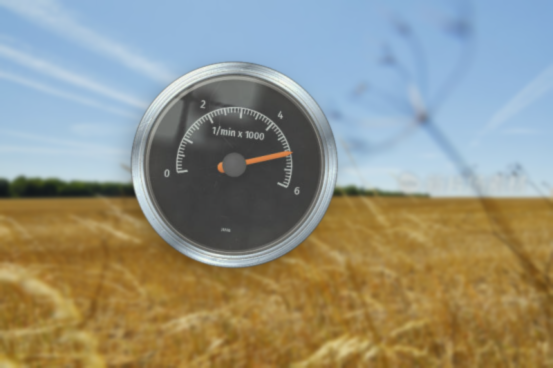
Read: 5000 (rpm)
